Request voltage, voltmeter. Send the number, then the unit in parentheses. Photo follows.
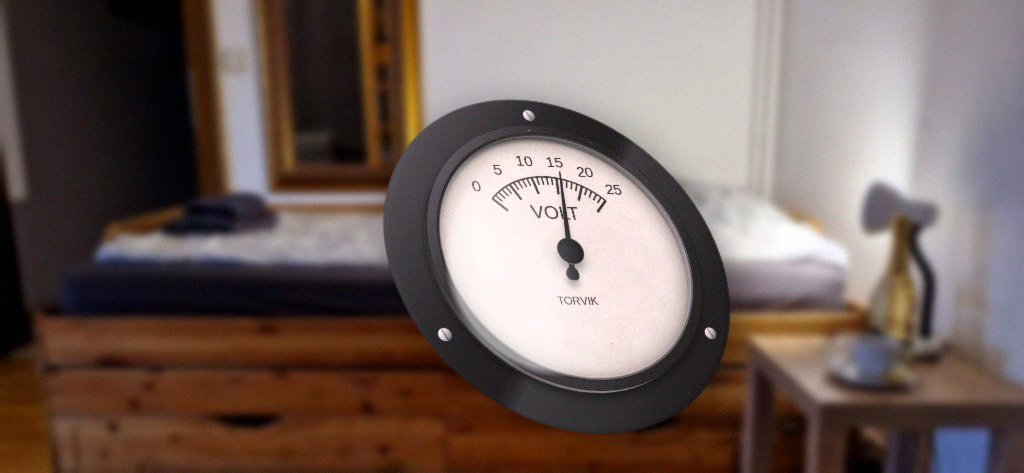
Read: 15 (V)
